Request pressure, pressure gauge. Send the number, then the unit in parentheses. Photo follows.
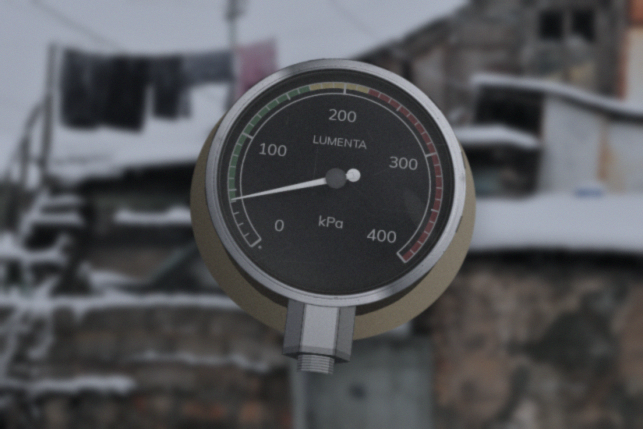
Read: 40 (kPa)
